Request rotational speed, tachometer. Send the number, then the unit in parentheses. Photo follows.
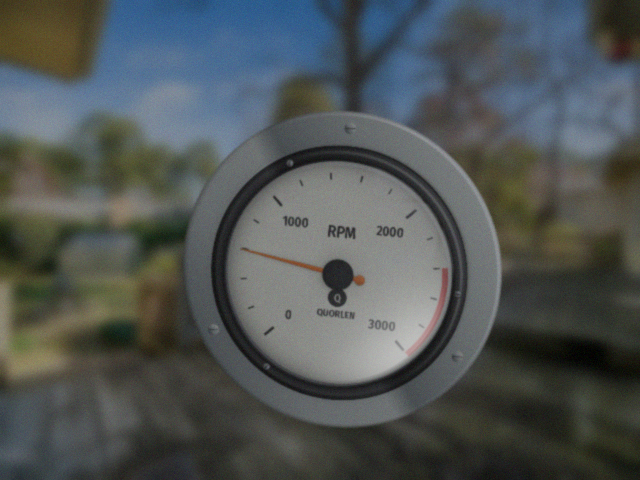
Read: 600 (rpm)
